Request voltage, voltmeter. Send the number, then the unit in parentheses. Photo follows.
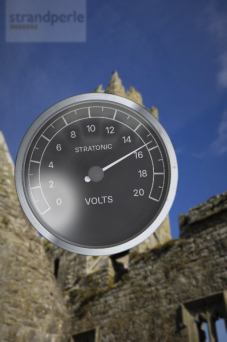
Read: 15.5 (V)
